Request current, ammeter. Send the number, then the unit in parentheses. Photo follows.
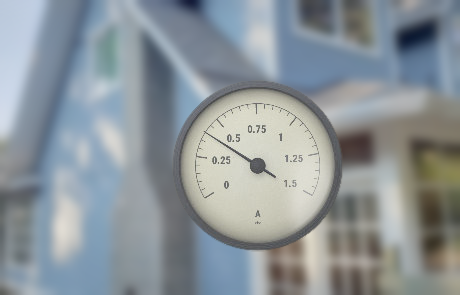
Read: 0.4 (A)
